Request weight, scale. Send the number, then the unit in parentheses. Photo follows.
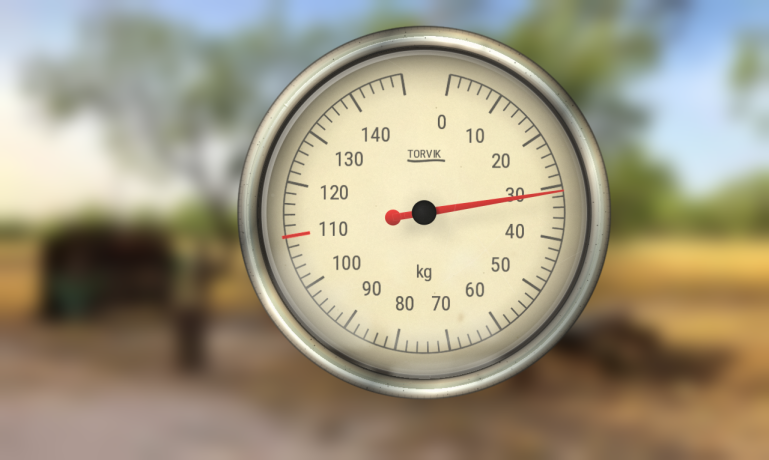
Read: 31 (kg)
